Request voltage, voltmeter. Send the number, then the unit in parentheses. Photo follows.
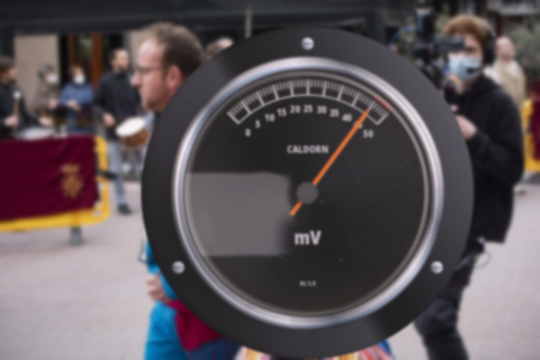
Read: 45 (mV)
